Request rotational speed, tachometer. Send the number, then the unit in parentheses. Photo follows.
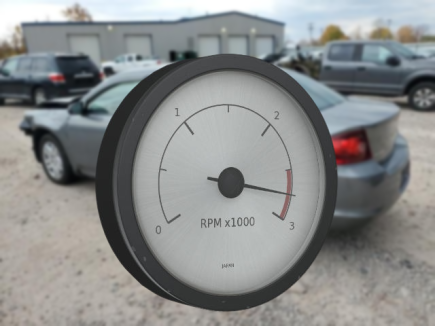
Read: 2750 (rpm)
